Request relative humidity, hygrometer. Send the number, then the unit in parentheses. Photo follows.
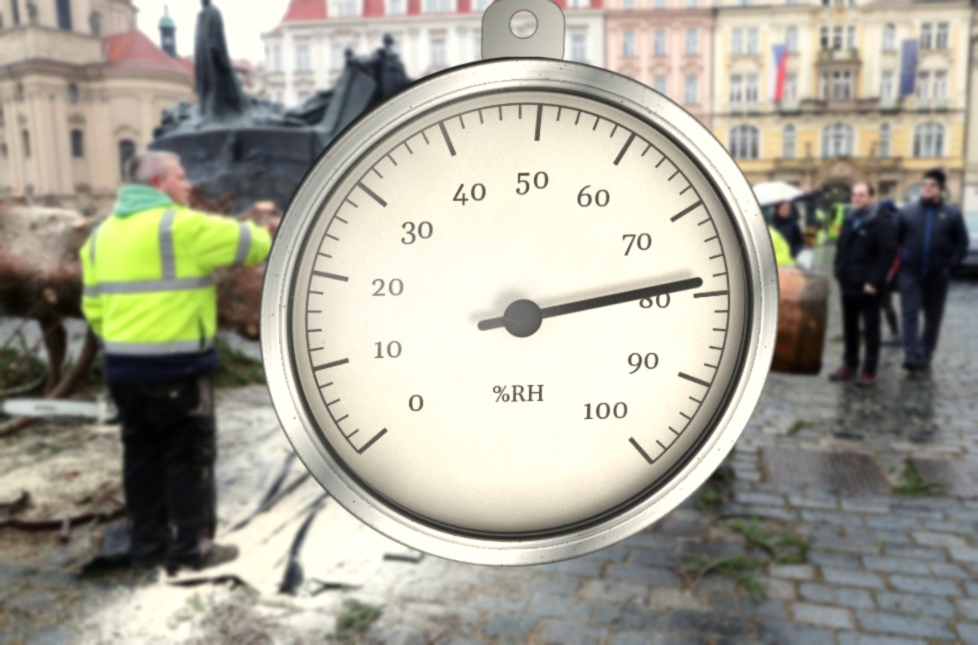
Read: 78 (%)
